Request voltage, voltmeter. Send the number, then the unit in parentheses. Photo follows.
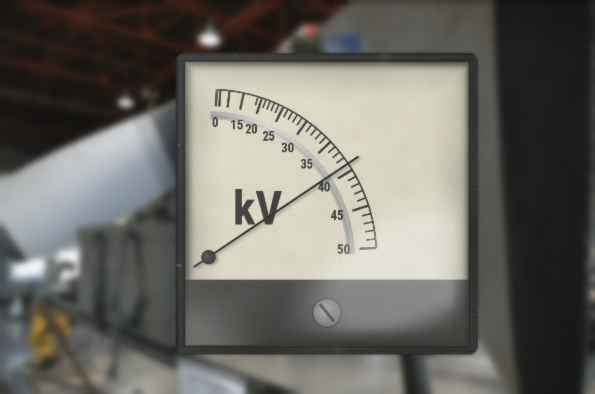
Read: 39 (kV)
